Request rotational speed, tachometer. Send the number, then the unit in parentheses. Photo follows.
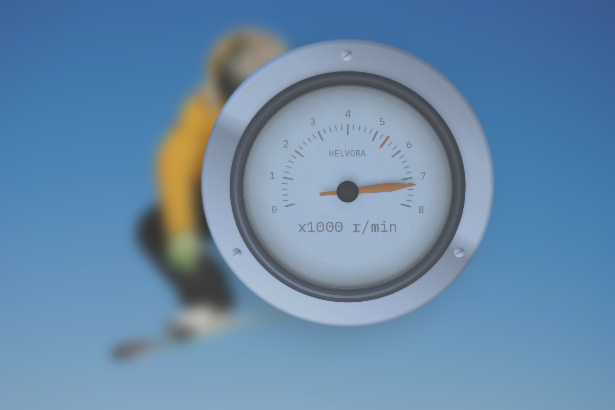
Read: 7200 (rpm)
